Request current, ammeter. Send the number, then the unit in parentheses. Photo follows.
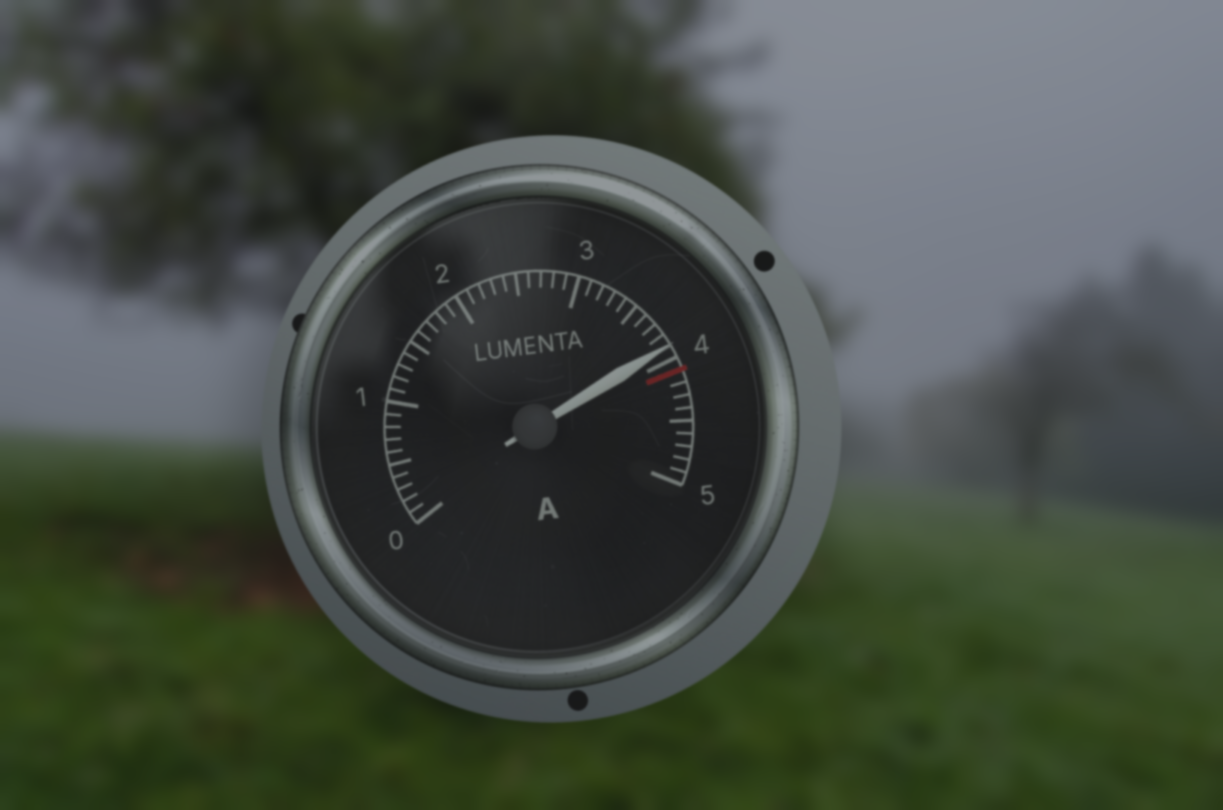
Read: 3.9 (A)
